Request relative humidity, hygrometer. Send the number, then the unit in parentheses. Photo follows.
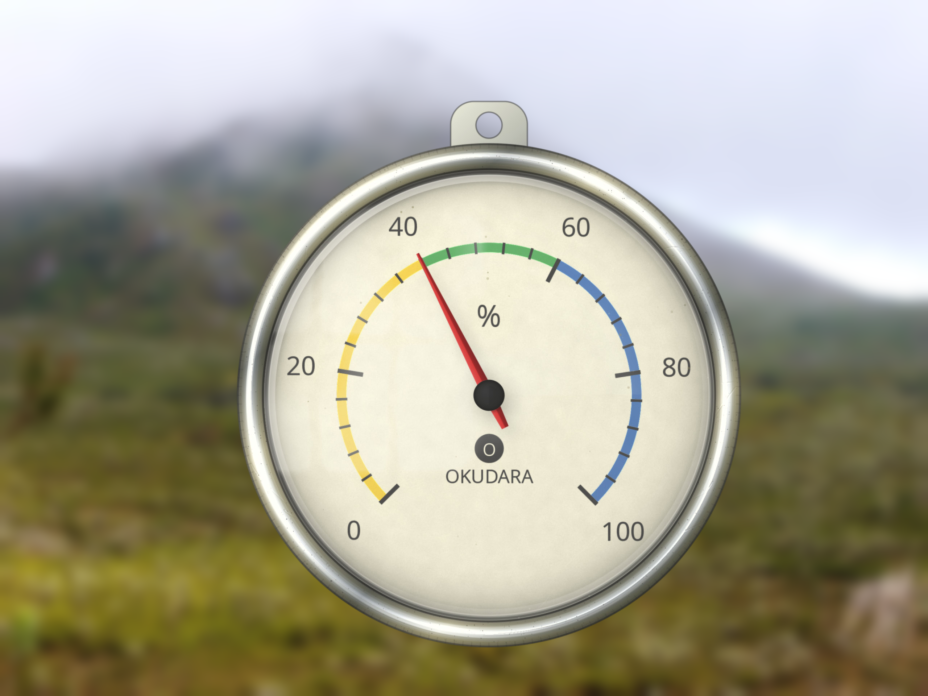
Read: 40 (%)
